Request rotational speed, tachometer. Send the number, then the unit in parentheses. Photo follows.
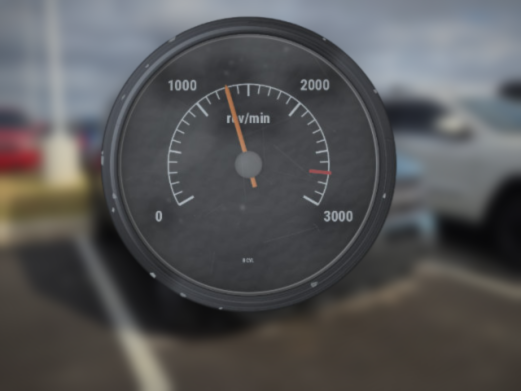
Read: 1300 (rpm)
